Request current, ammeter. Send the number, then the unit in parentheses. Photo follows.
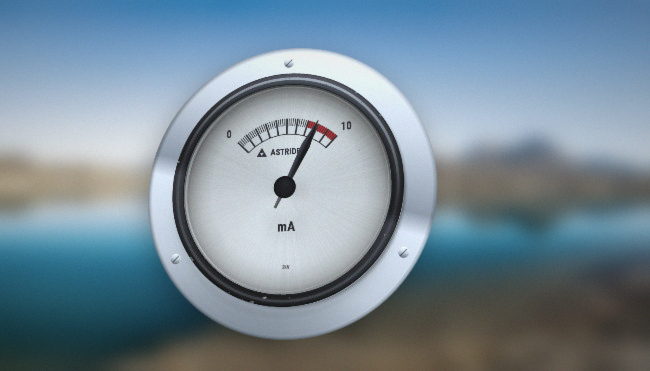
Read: 8 (mA)
